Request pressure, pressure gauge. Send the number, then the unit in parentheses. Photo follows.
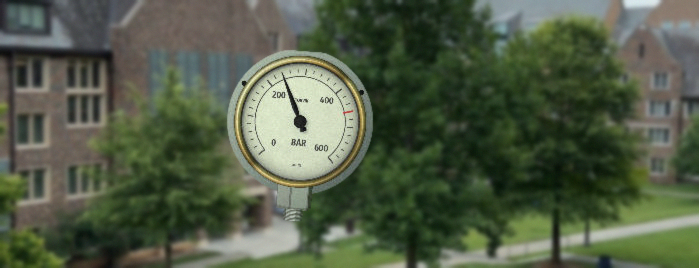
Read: 240 (bar)
